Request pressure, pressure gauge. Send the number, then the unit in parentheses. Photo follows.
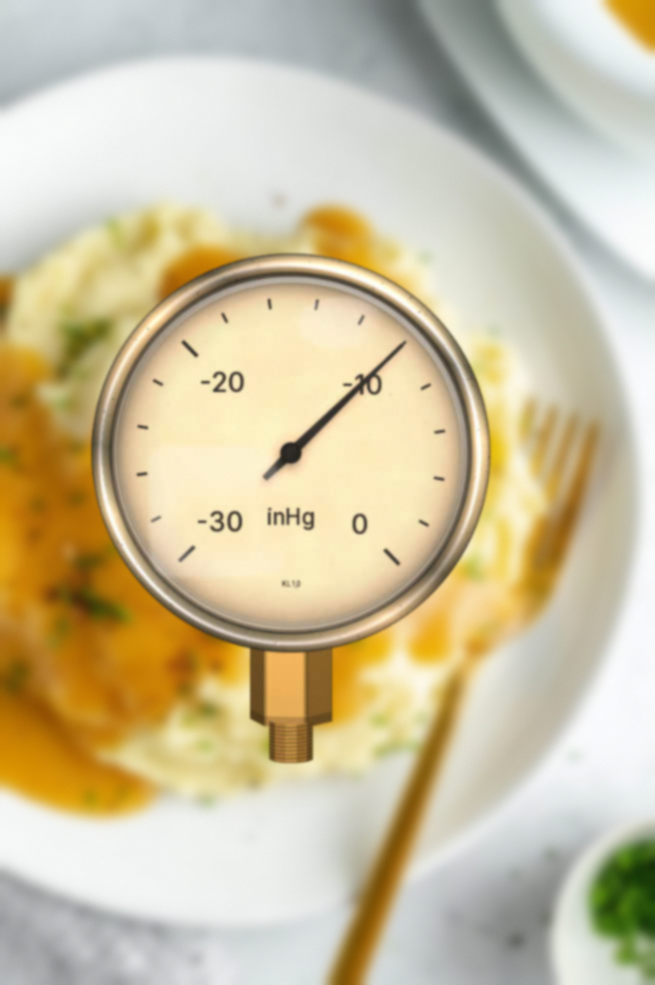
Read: -10 (inHg)
